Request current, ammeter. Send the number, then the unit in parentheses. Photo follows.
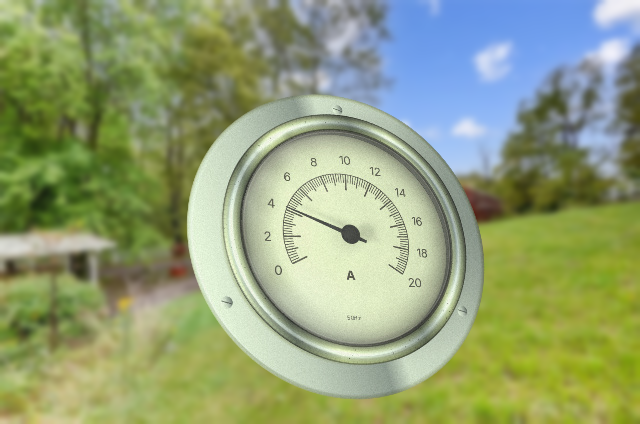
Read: 4 (A)
